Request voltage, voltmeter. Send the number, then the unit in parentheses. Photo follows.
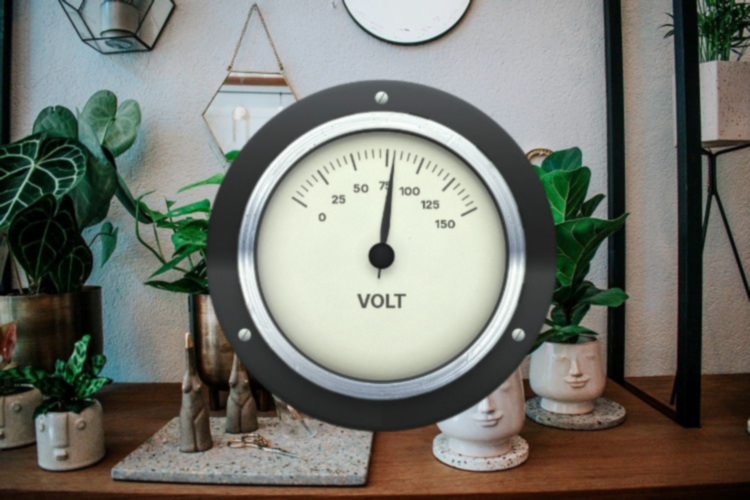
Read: 80 (V)
